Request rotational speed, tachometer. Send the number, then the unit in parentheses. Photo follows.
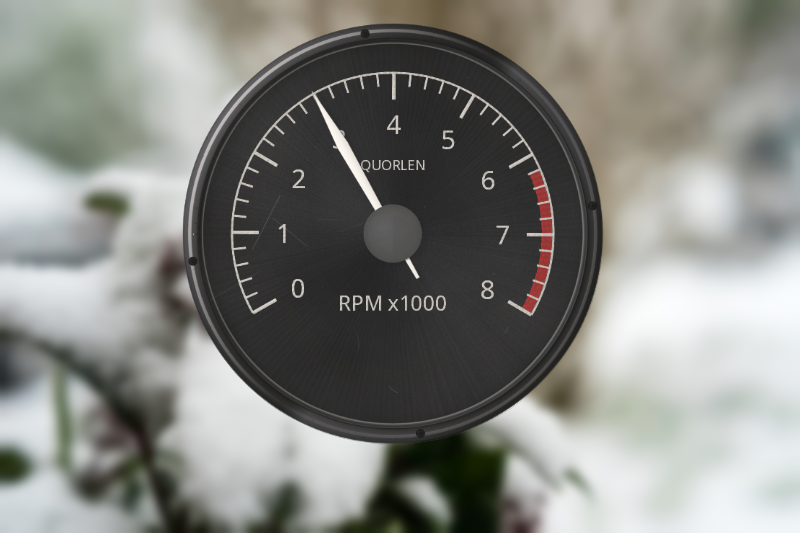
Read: 3000 (rpm)
